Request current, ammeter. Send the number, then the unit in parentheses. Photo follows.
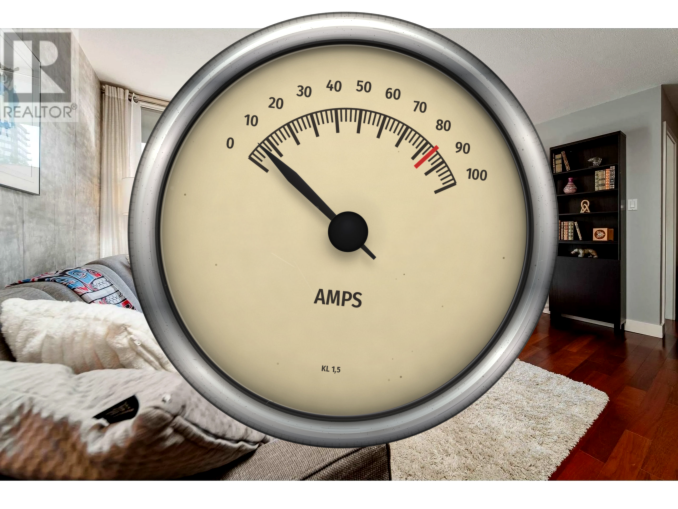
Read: 6 (A)
